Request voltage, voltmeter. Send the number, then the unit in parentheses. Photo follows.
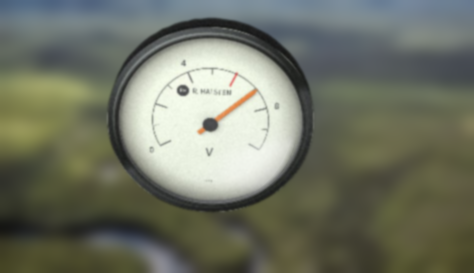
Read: 7 (V)
